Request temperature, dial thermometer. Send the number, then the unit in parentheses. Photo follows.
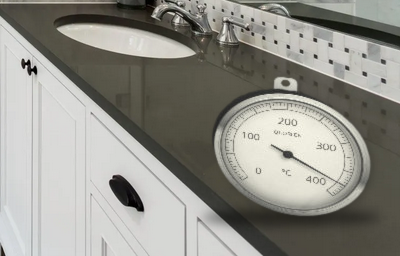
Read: 375 (°C)
